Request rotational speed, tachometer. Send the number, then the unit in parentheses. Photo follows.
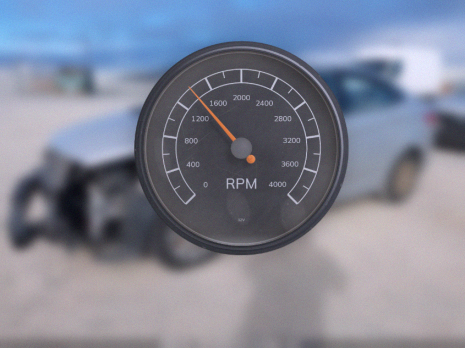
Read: 1400 (rpm)
